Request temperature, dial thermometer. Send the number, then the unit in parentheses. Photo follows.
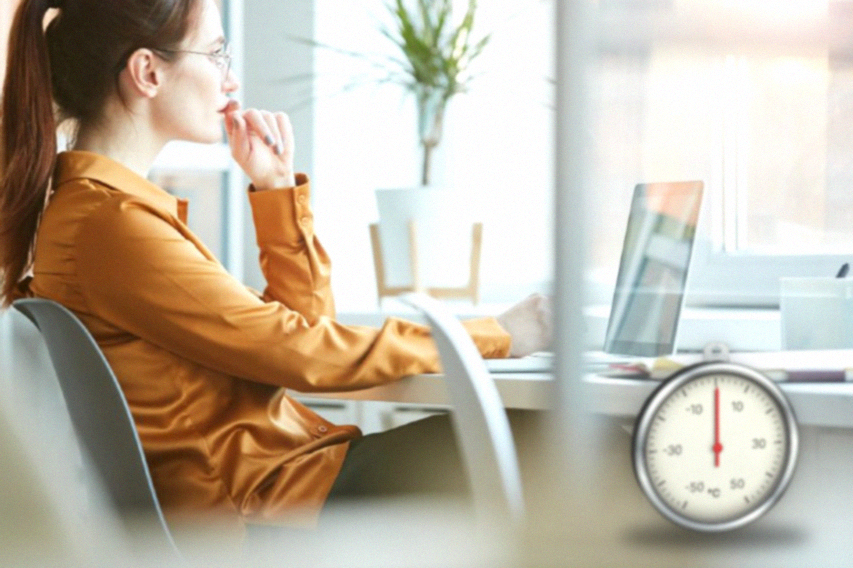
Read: 0 (°C)
